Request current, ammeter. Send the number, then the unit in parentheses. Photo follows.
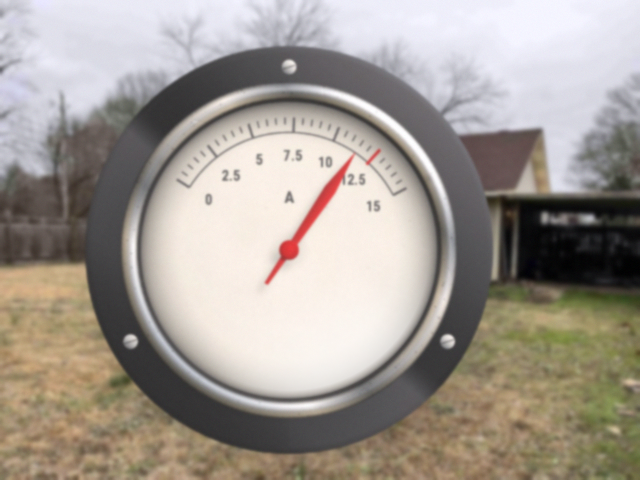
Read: 11.5 (A)
